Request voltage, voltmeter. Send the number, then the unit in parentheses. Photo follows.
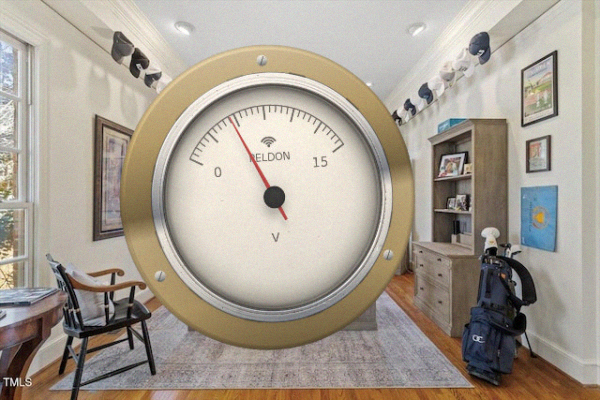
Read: 4.5 (V)
